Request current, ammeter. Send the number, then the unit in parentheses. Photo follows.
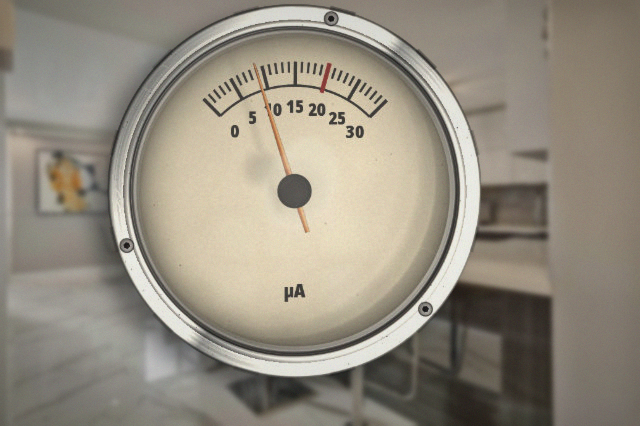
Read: 9 (µA)
